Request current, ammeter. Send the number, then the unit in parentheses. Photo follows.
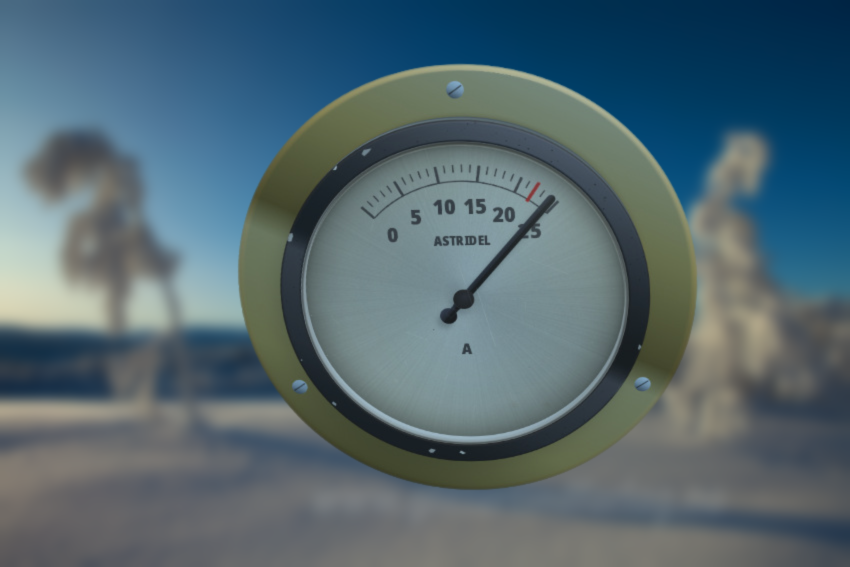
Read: 24 (A)
